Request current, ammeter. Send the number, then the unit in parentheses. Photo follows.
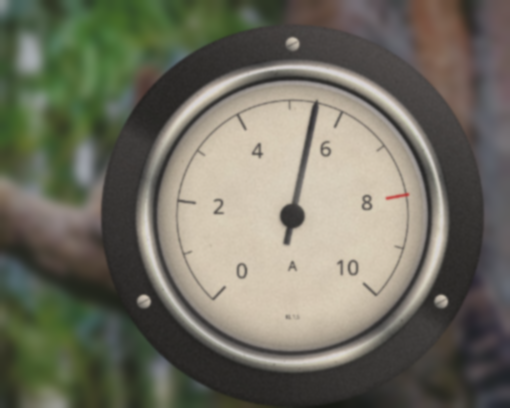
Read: 5.5 (A)
